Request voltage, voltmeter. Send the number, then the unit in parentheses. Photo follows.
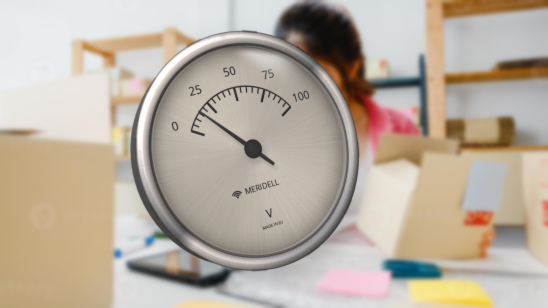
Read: 15 (V)
